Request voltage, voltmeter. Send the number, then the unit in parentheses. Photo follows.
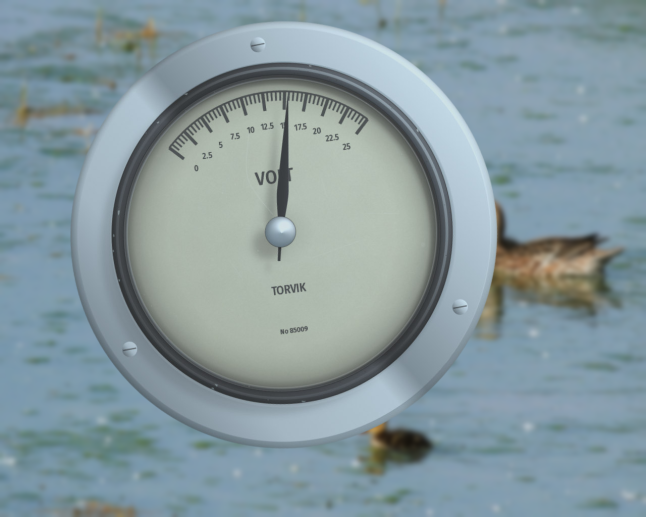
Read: 15.5 (V)
